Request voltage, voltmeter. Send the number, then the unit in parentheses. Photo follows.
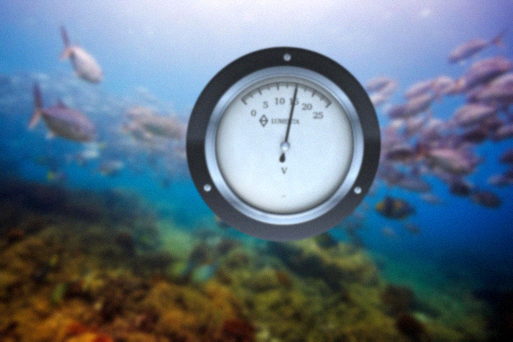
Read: 15 (V)
